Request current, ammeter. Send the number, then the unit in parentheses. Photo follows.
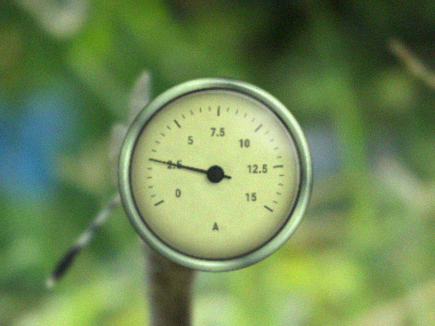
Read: 2.5 (A)
